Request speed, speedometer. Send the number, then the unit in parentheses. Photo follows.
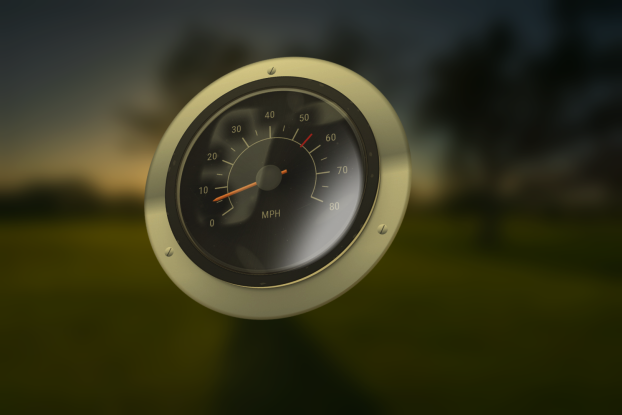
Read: 5 (mph)
